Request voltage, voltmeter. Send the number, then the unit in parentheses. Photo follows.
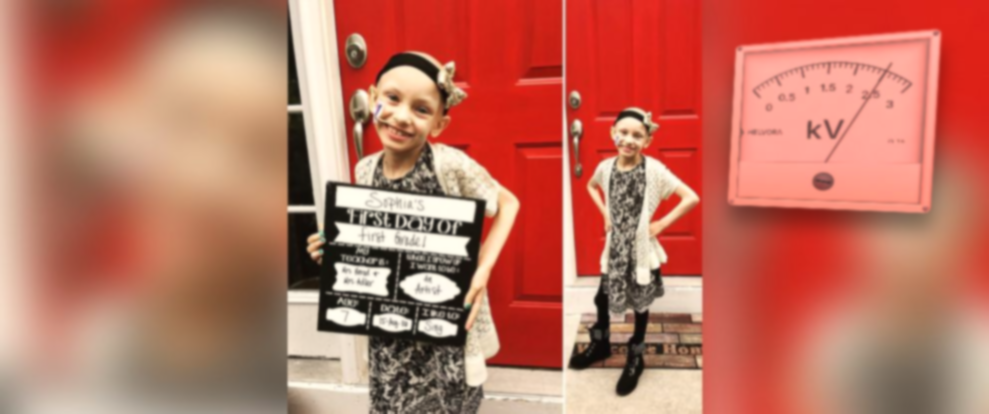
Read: 2.5 (kV)
